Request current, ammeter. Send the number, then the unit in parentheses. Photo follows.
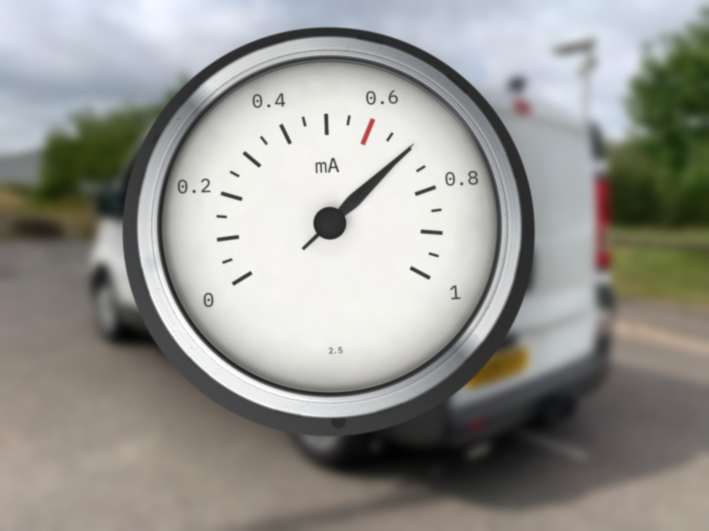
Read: 0.7 (mA)
